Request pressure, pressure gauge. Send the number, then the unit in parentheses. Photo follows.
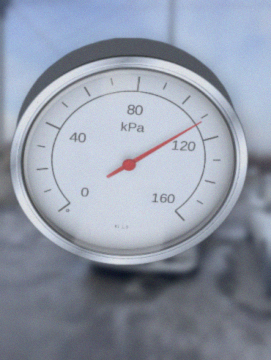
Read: 110 (kPa)
